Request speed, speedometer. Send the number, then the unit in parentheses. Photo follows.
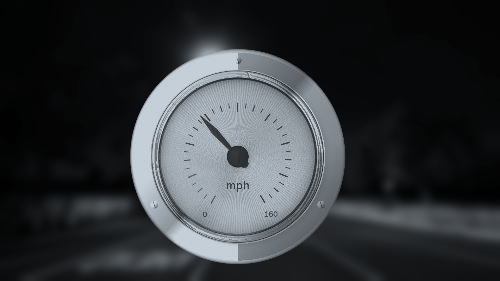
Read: 57.5 (mph)
